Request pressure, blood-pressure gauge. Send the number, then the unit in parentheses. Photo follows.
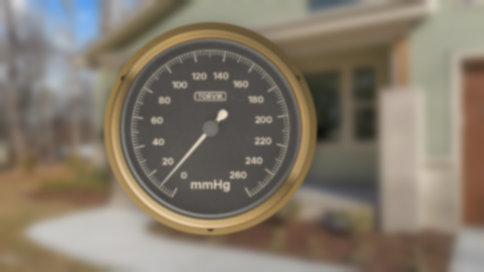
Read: 10 (mmHg)
